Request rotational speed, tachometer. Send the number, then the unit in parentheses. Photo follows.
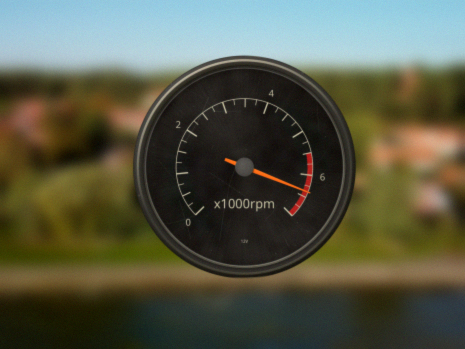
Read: 6375 (rpm)
